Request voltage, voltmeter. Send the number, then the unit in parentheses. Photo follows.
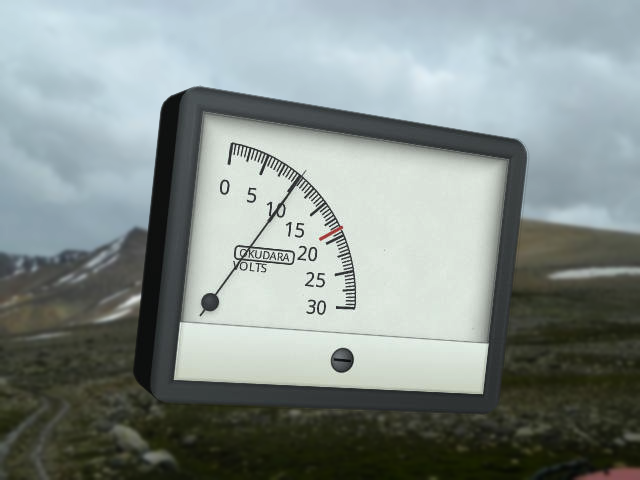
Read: 10 (V)
